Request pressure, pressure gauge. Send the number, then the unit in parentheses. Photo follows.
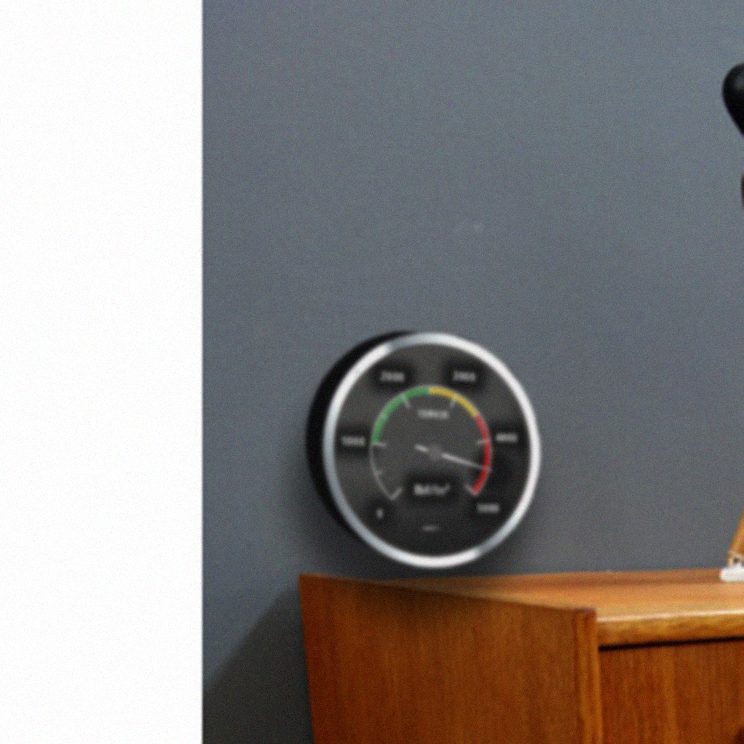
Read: 4500 (psi)
